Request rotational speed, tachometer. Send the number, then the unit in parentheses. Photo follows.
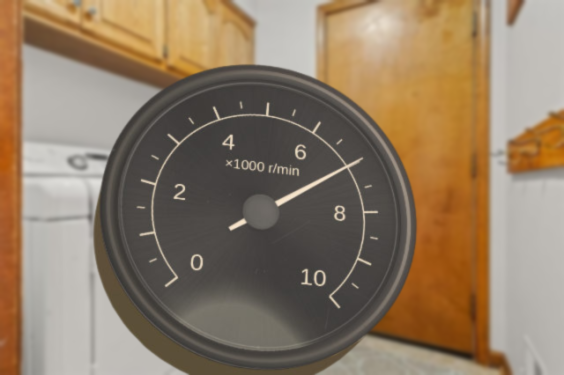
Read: 7000 (rpm)
